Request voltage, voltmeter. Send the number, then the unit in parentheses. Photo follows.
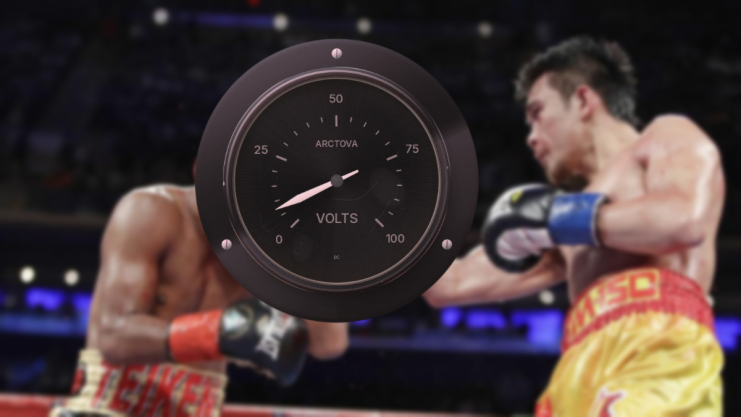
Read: 7.5 (V)
